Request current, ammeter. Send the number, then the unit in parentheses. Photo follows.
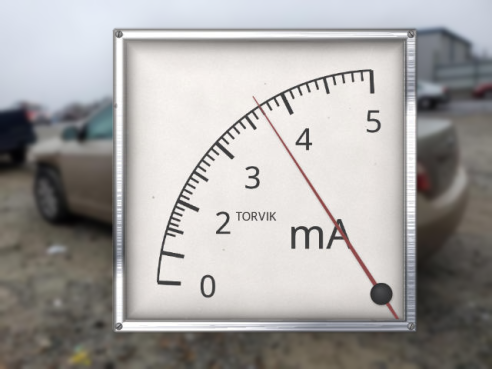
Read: 3.7 (mA)
